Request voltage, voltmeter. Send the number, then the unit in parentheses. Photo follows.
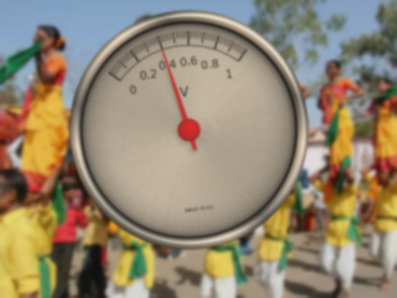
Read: 0.4 (V)
